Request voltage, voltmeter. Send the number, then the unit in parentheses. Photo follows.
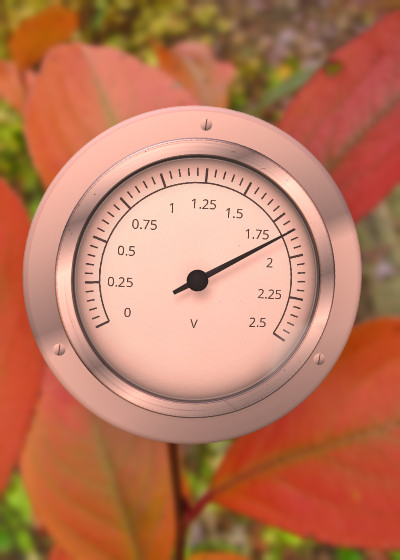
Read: 1.85 (V)
